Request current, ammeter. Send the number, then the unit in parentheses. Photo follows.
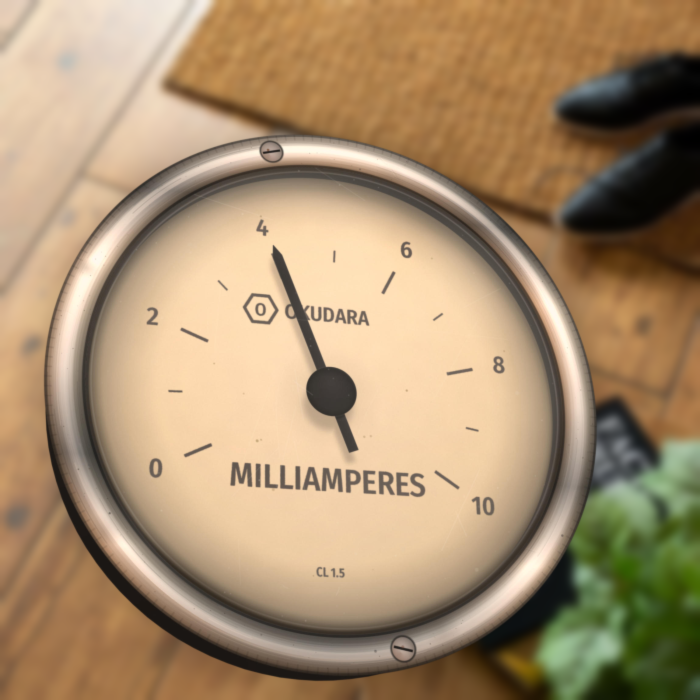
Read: 4 (mA)
